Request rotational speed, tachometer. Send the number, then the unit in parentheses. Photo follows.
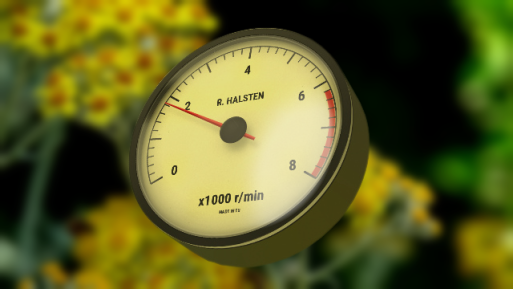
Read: 1800 (rpm)
